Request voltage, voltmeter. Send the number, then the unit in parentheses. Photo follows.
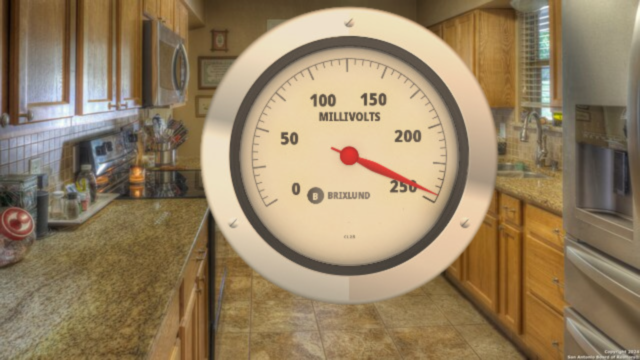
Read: 245 (mV)
